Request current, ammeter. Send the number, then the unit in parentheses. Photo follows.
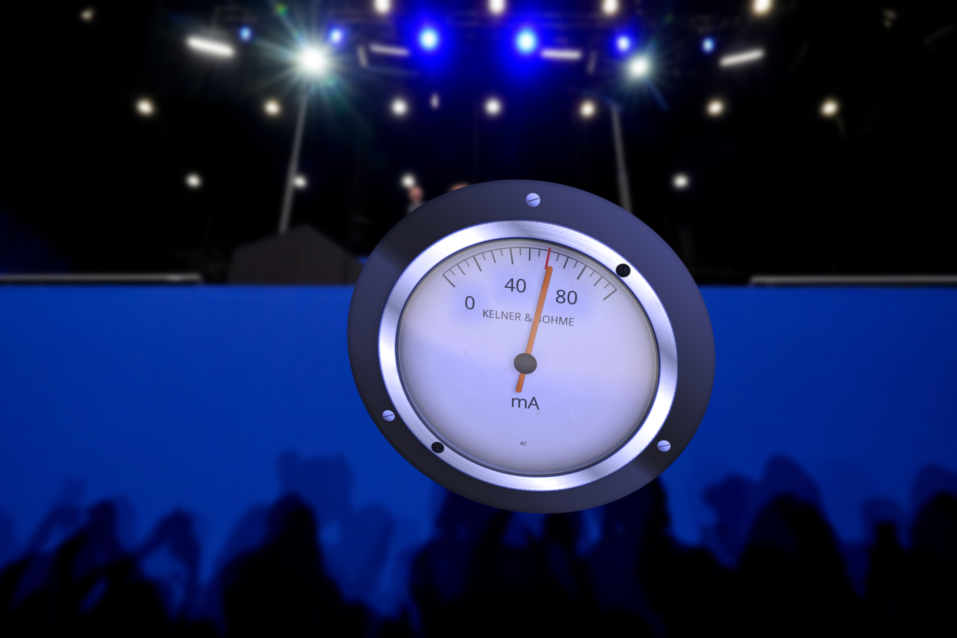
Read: 62.5 (mA)
